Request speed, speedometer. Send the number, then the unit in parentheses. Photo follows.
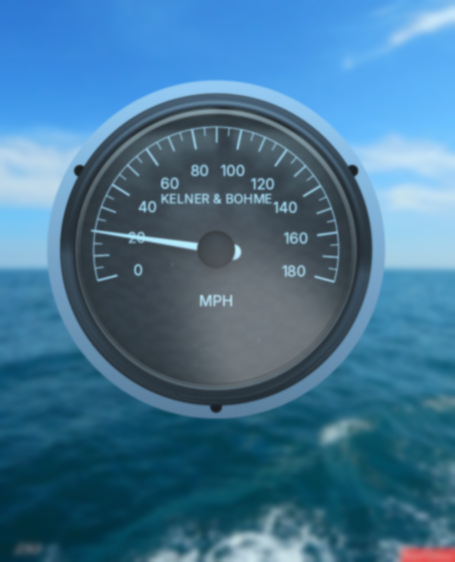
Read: 20 (mph)
